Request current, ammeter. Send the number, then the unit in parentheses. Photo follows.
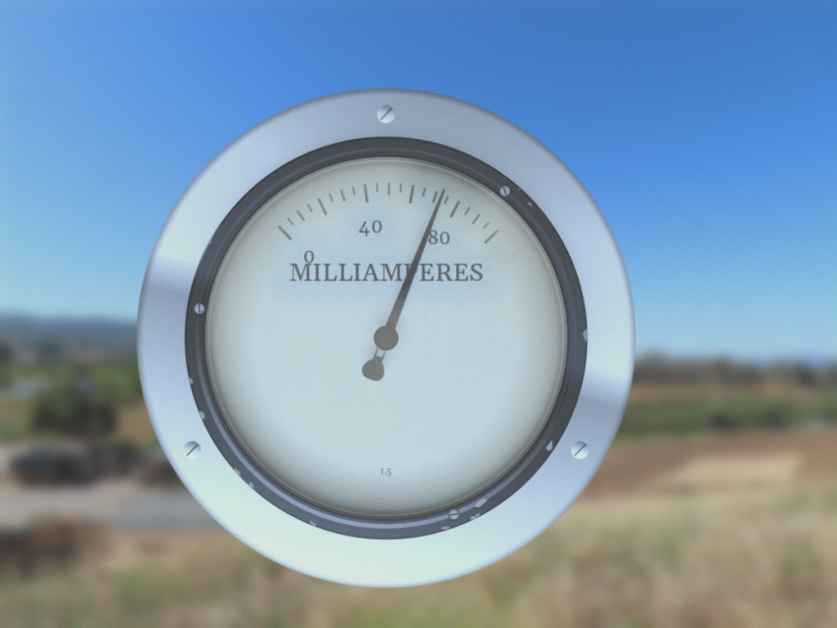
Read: 72.5 (mA)
